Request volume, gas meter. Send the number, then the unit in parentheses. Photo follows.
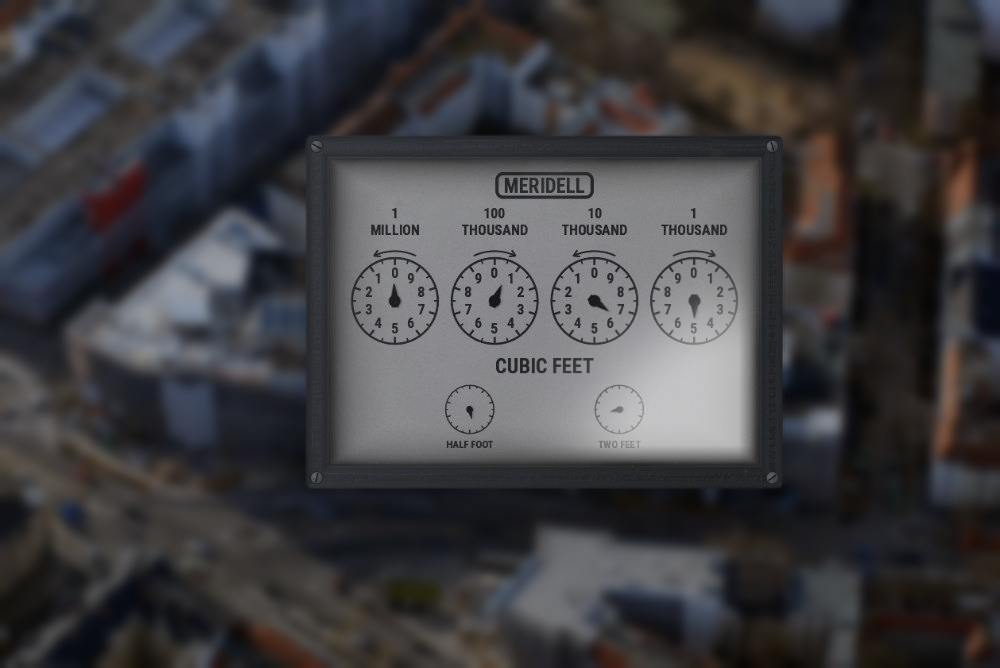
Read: 6500 (ft³)
